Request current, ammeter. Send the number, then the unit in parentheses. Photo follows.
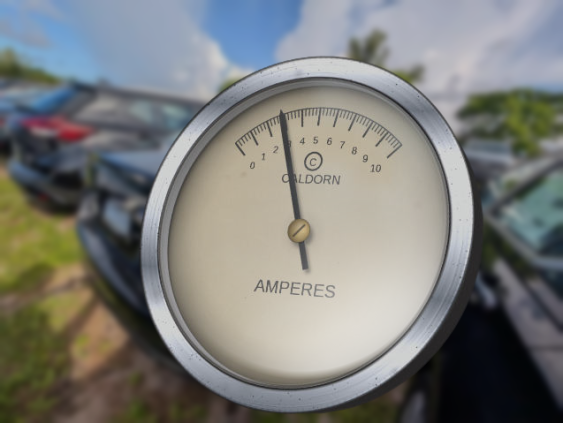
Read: 3 (A)
